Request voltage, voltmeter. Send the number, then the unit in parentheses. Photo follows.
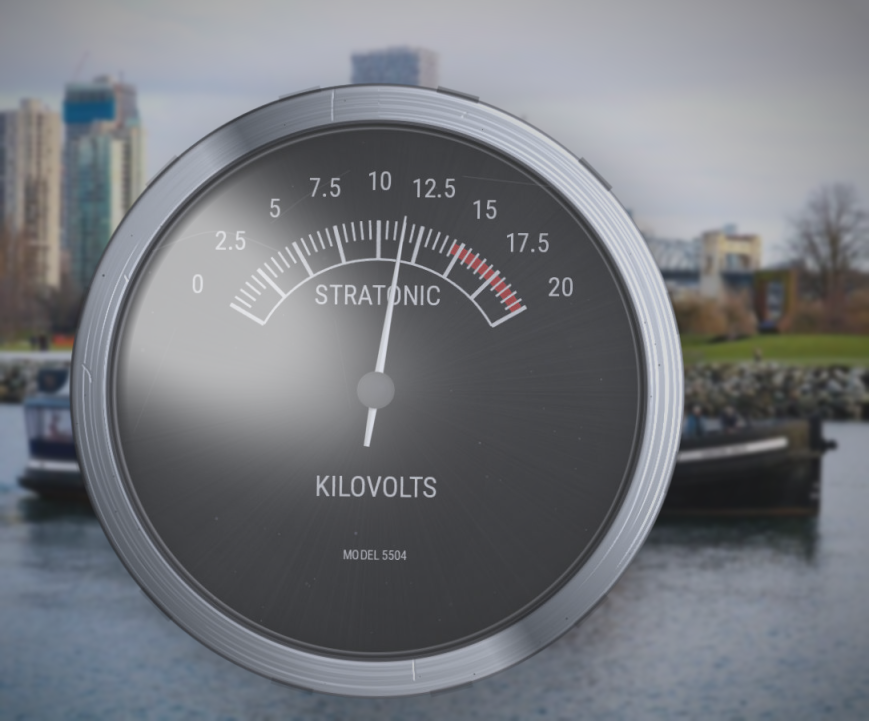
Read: 11.5 (kV)
